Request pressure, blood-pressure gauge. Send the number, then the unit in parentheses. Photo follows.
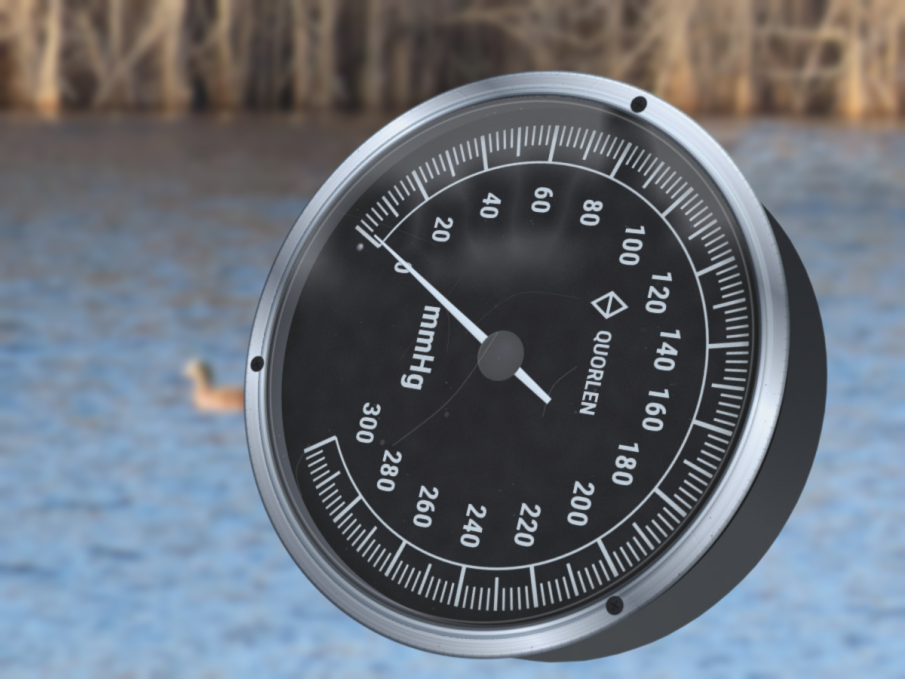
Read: 2 (mmHg)
